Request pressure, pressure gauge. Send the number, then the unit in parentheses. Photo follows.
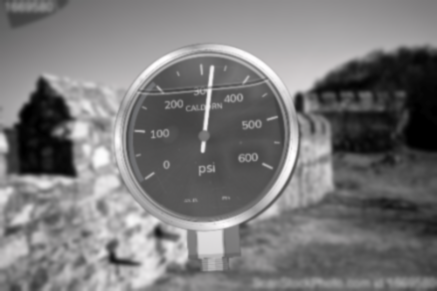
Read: 325 (psi)
